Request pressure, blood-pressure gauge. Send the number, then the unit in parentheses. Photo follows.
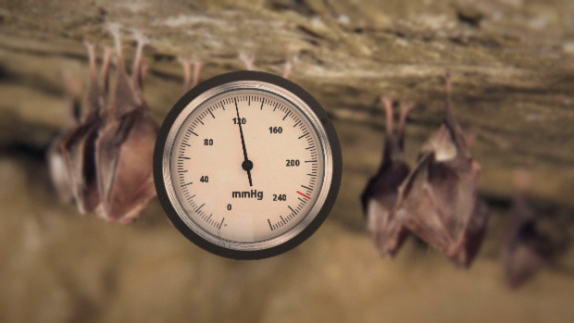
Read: 120 (mmHg)
